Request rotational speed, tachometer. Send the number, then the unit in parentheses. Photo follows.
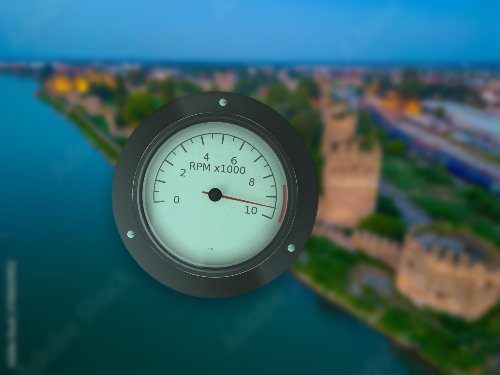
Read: 9500 (rpm)
